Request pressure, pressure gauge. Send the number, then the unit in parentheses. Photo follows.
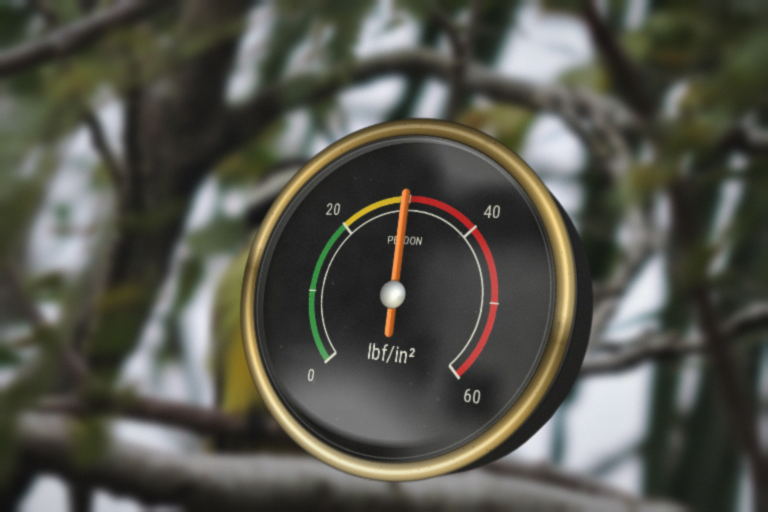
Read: 30 (psi)
